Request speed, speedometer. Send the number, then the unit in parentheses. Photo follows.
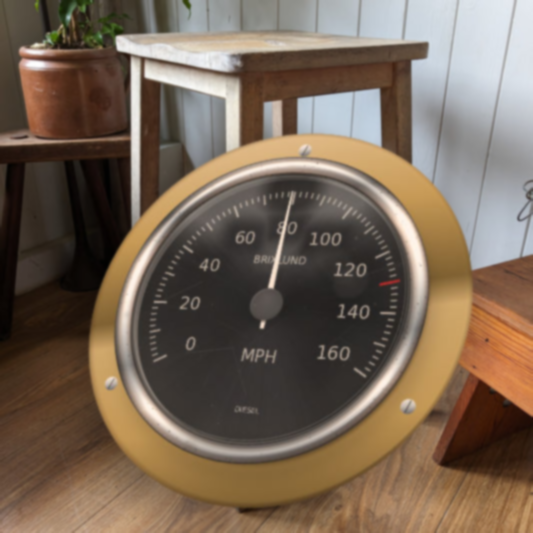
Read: 80 (mph)
